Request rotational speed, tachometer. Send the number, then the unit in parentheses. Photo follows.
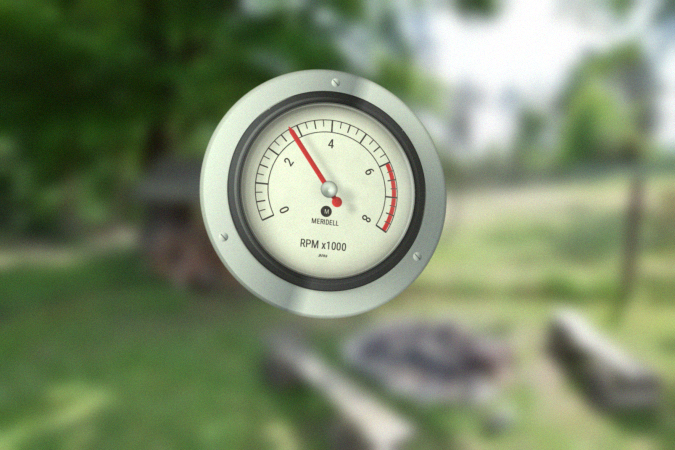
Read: 2750 (rpm)
